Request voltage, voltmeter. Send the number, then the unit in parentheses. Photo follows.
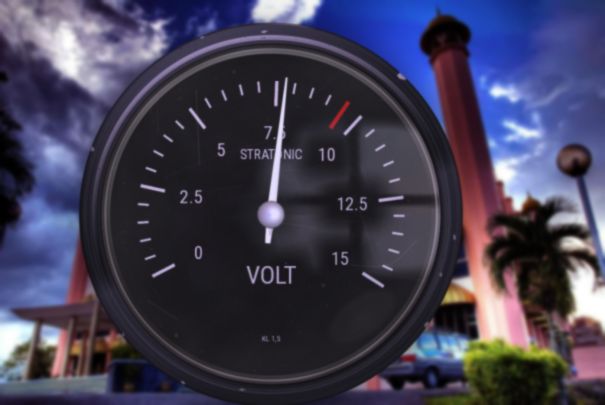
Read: 7.75 (V)
